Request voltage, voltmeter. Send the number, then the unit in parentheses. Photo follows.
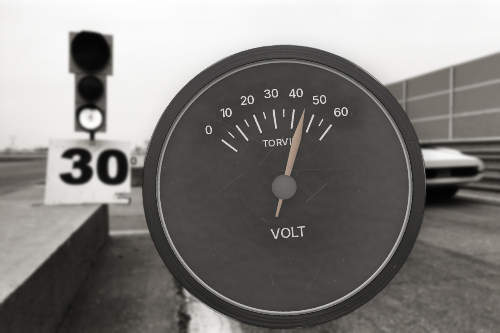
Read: 45 (V)
